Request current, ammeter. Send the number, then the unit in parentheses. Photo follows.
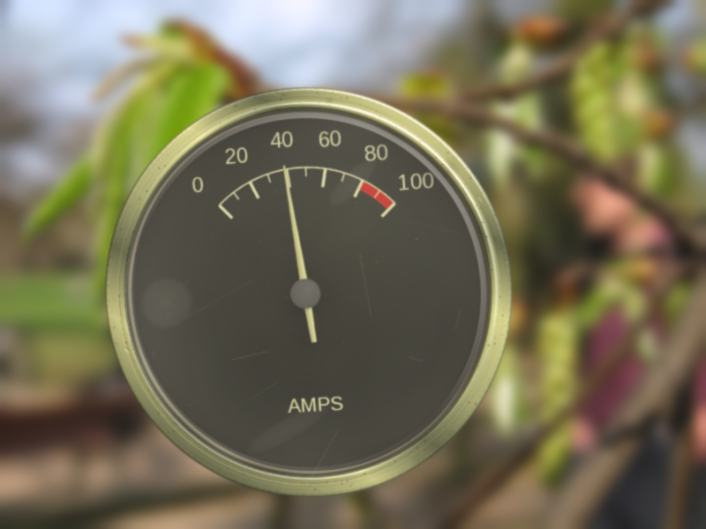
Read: 40 (A)
